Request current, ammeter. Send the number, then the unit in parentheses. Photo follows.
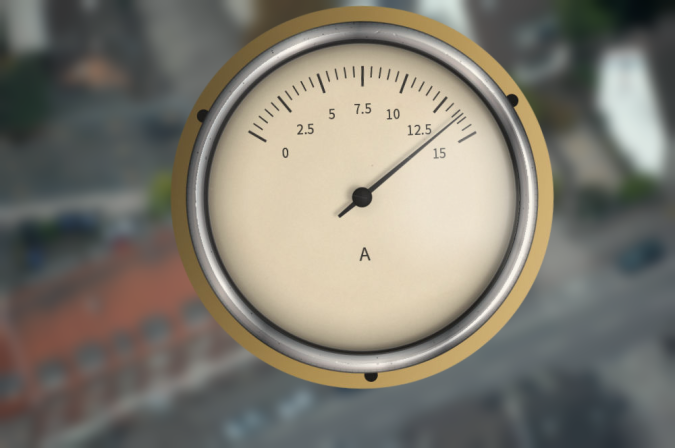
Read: 13.75 (A)
